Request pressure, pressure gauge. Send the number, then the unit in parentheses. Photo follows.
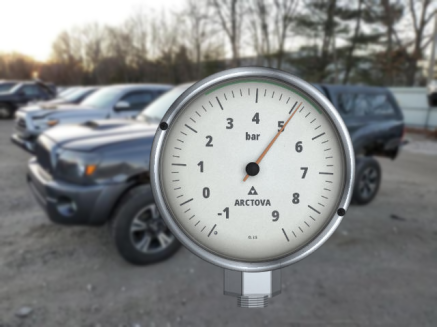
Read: 5.1 (bar)
